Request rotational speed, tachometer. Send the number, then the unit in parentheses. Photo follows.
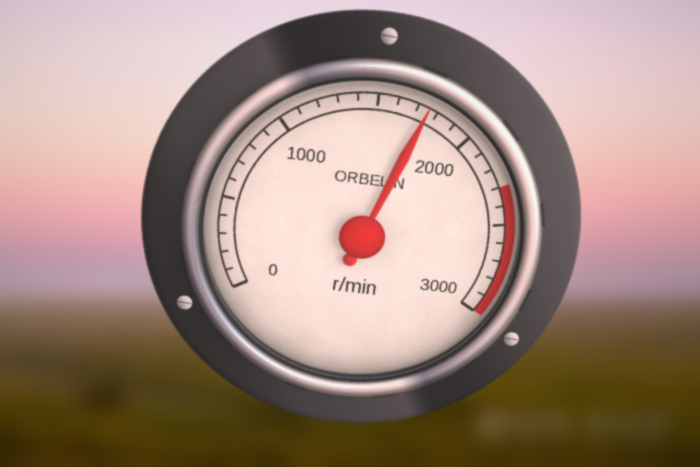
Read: 1750 (rpm)
